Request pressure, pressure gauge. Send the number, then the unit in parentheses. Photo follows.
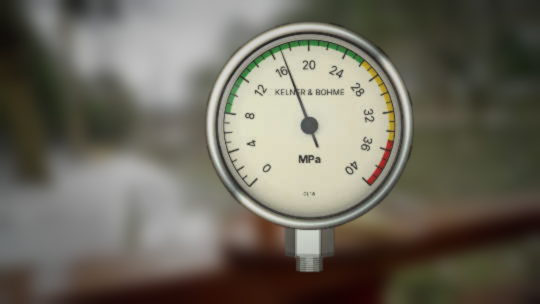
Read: 17 (MPa)
